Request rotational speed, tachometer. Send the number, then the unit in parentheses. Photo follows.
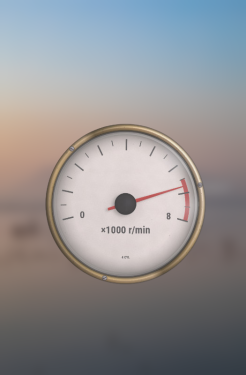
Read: 6750 (rpm)
